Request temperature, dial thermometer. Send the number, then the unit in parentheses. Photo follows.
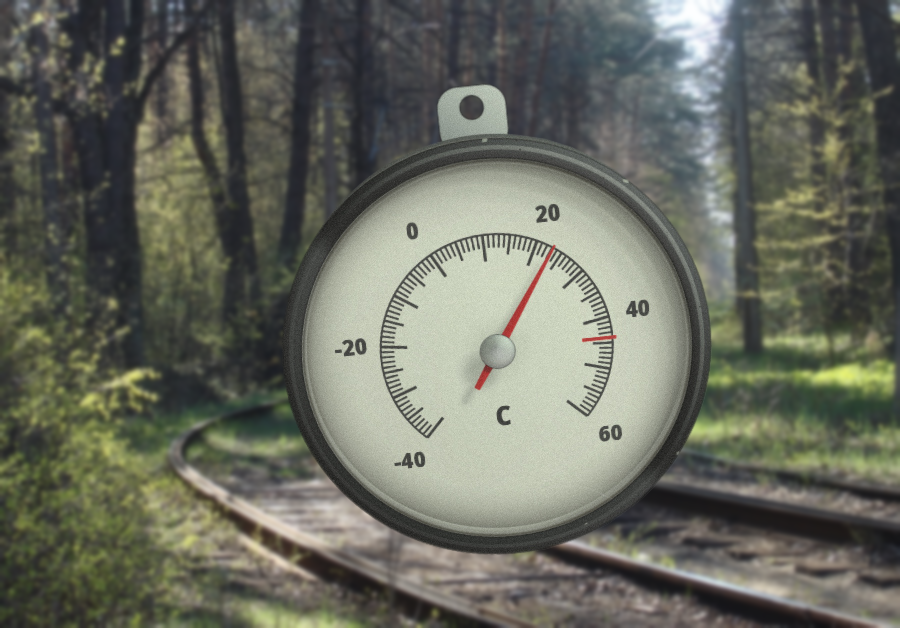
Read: 23 (°C)
